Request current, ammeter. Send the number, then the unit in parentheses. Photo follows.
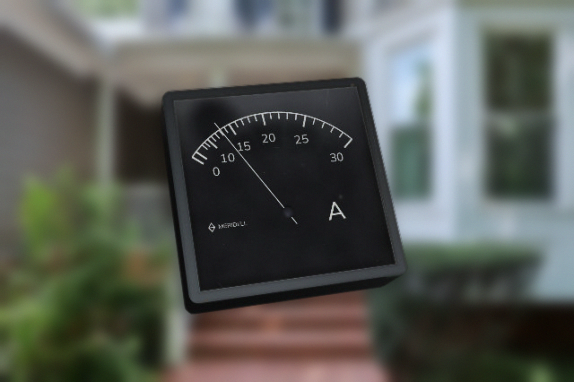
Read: 13 (A)
